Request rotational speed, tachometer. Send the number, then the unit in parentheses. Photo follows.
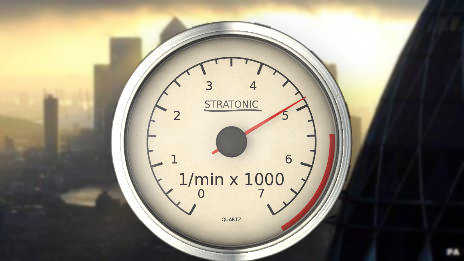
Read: 4875 (rpm)
